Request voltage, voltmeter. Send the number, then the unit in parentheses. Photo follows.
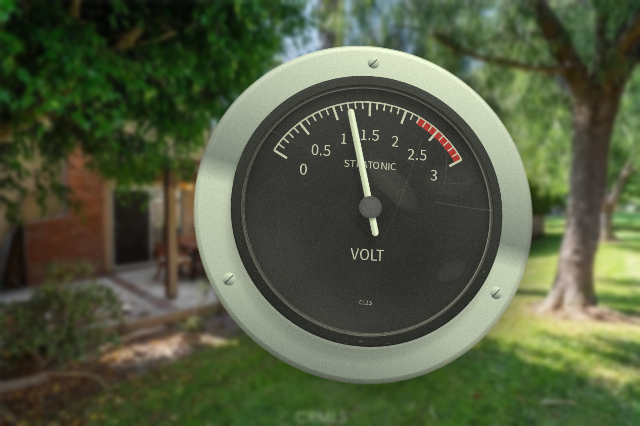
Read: 1.2 (V)
